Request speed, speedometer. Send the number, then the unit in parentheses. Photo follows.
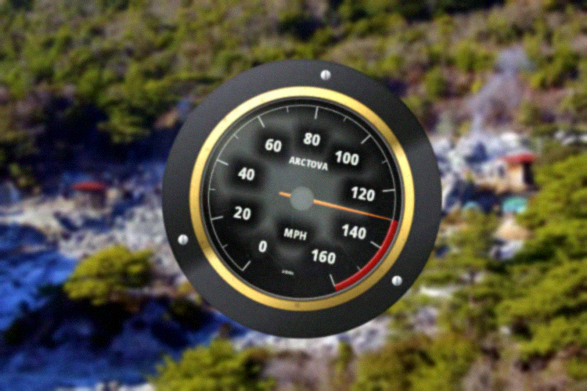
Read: 130 (mph)
